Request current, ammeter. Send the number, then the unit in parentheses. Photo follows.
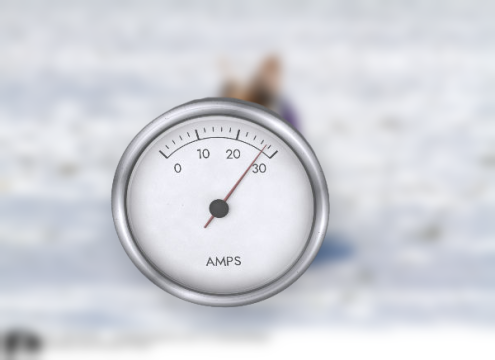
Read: 27 (A)
